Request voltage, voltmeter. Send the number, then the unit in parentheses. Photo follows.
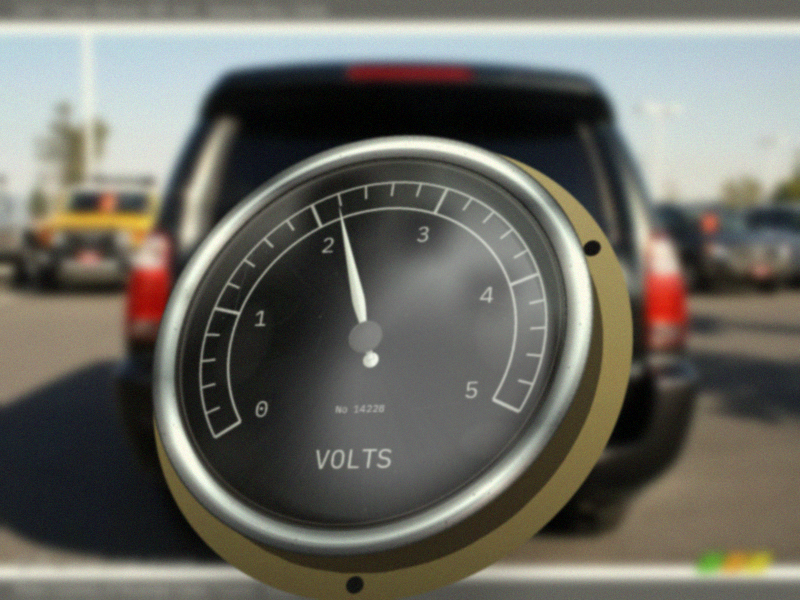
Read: 2.2 (V)
